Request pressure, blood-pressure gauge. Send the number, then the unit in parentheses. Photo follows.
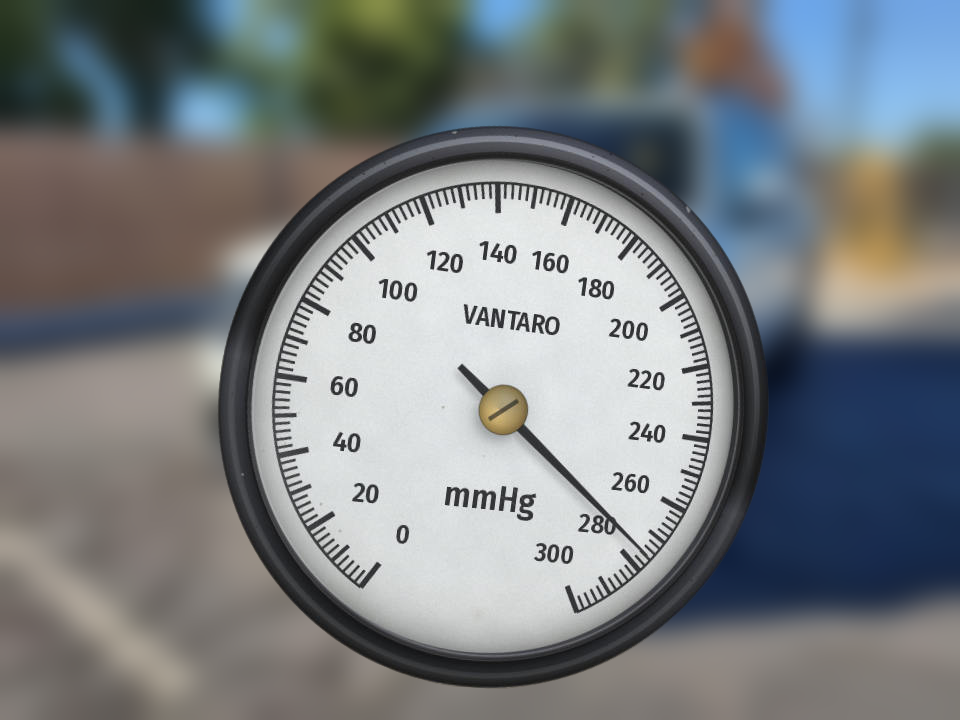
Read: 276 (mmHg)
